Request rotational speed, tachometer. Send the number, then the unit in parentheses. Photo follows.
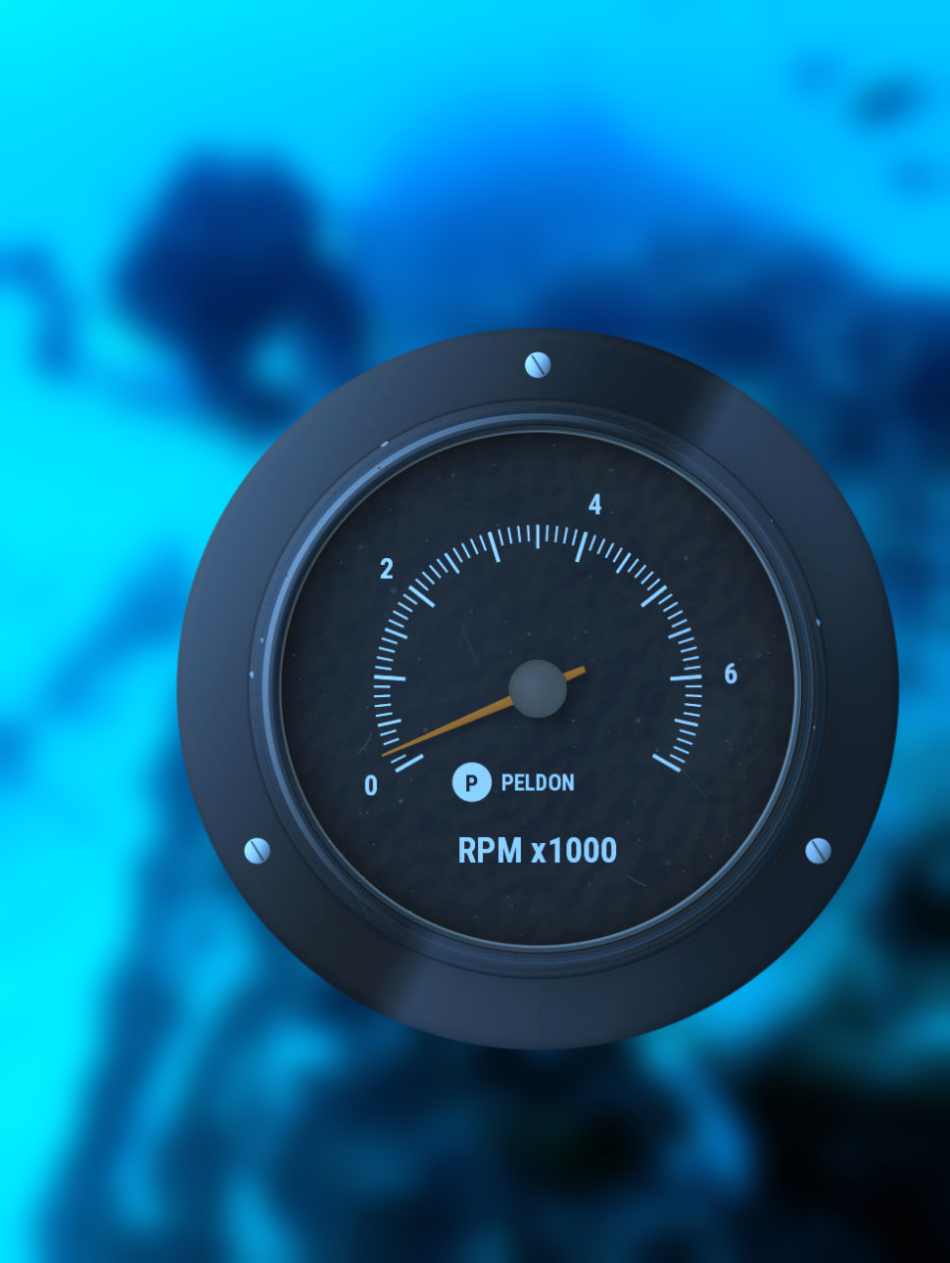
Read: 200 (rpm)
